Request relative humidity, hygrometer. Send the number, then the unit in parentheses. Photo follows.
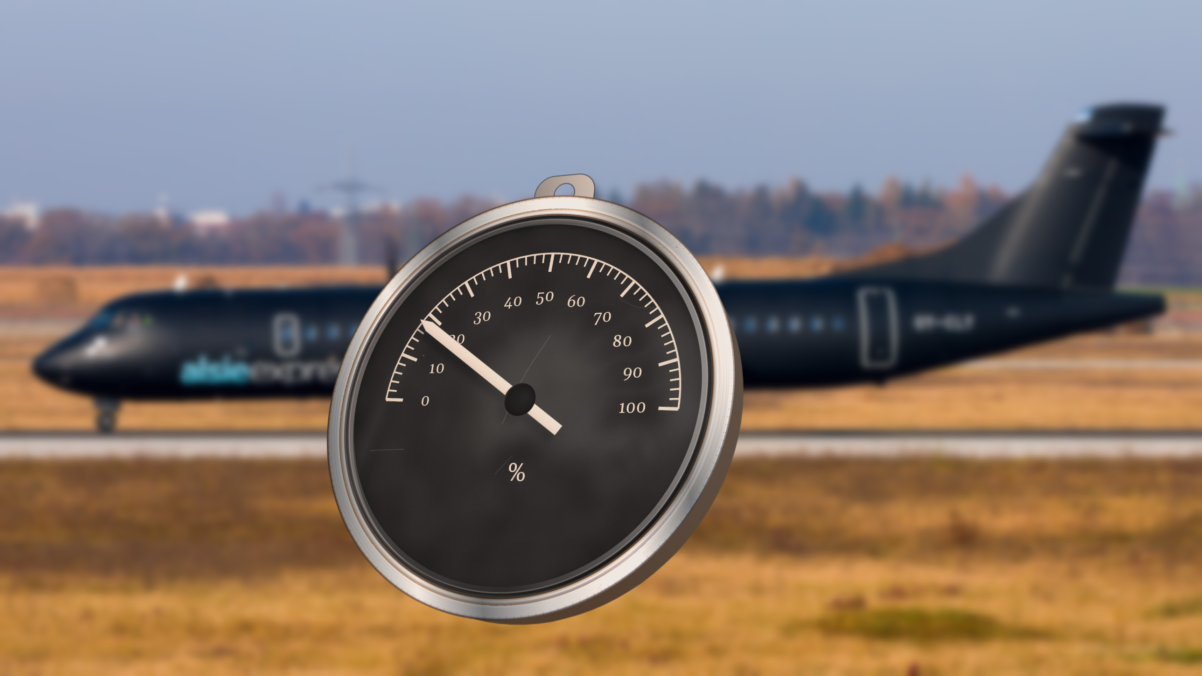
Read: 18 (%)
